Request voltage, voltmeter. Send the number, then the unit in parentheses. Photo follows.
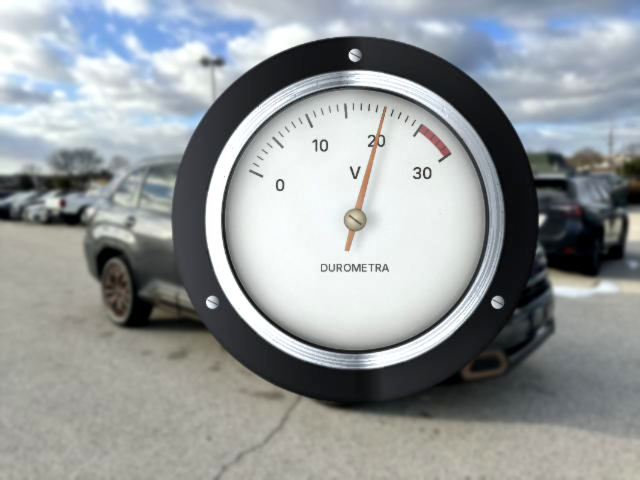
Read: 20 (V)
